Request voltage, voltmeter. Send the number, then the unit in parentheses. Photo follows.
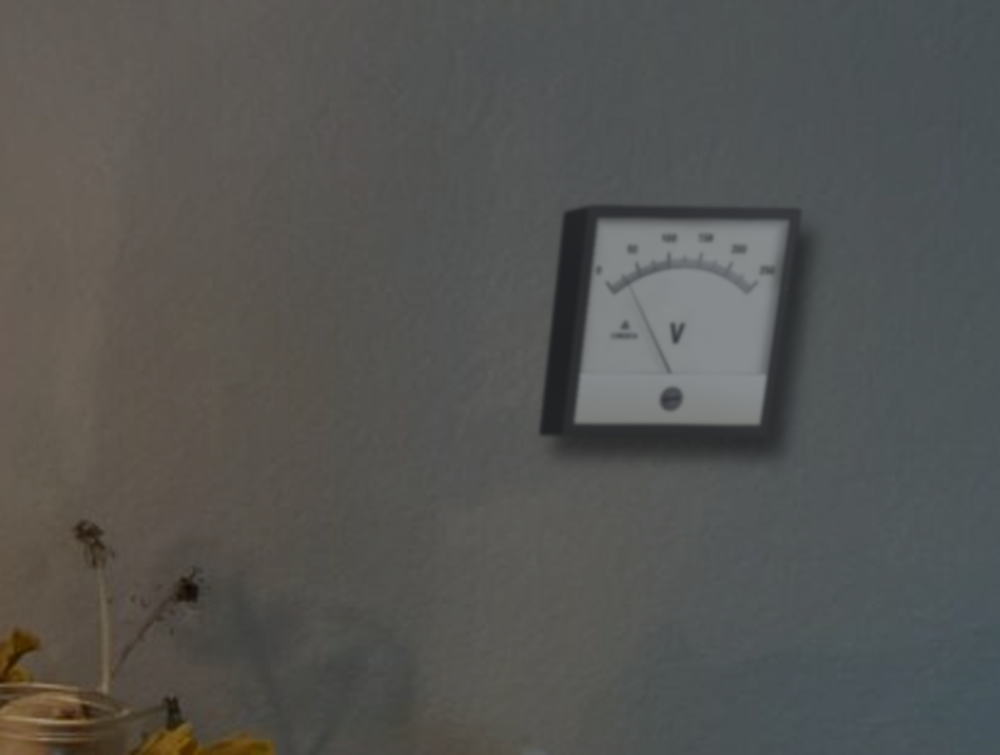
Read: 25 (V)
